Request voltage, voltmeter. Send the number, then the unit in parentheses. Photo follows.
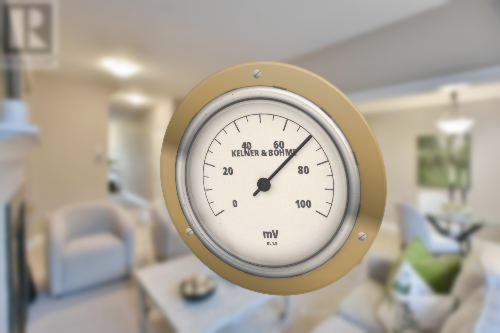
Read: 70 (mV)
